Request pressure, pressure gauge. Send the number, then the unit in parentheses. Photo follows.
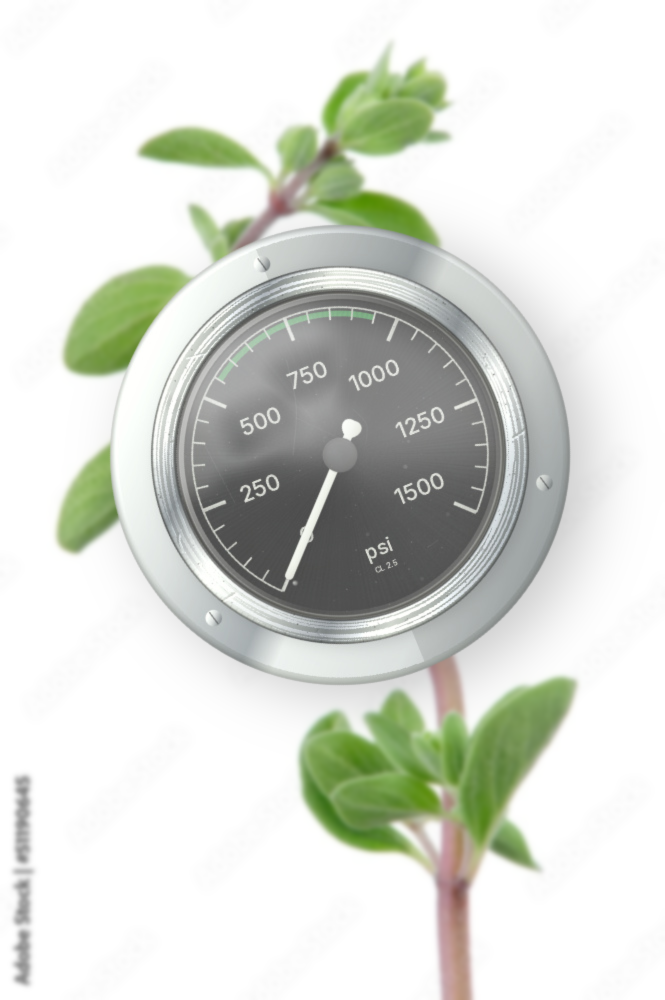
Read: 0 (psi)
